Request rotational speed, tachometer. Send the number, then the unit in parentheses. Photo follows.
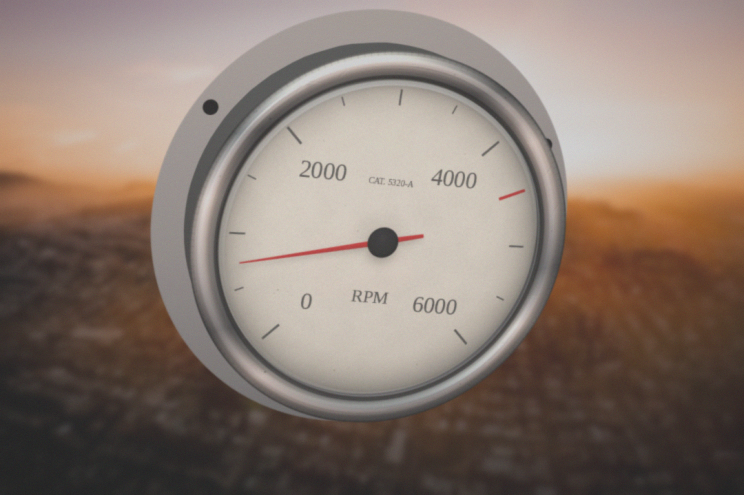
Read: 750 (rpm)
